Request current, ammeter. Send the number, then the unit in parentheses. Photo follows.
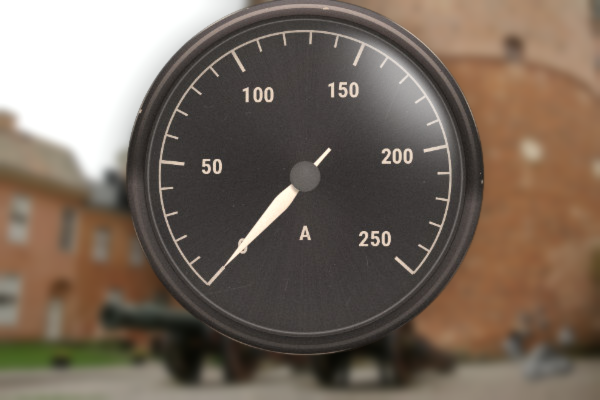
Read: 0 (A)
